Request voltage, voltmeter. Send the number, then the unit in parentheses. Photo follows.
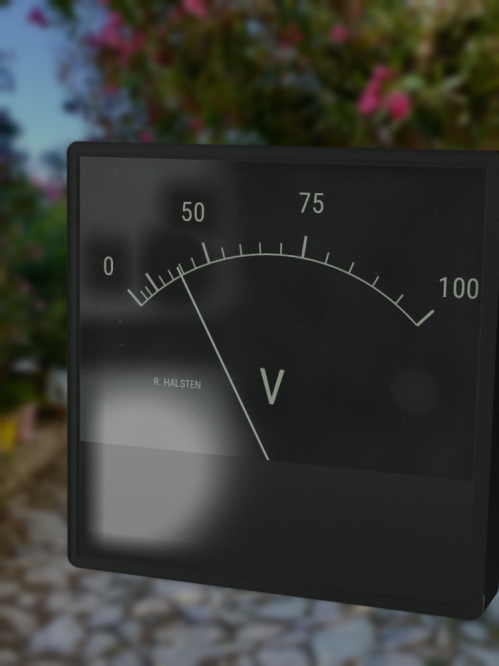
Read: 40 (V)
